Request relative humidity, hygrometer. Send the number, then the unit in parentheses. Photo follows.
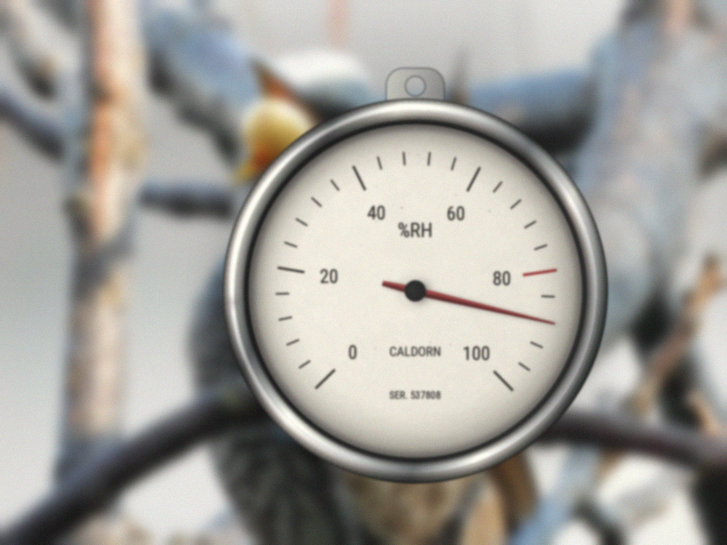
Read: 88 (%)
